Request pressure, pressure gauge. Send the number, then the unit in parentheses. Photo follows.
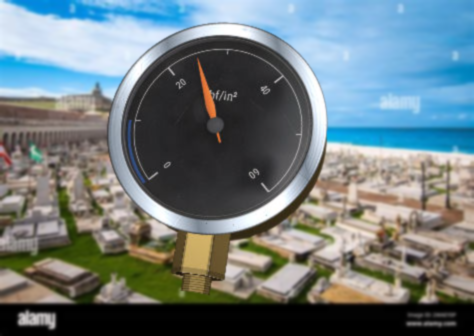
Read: 25 (psi)
